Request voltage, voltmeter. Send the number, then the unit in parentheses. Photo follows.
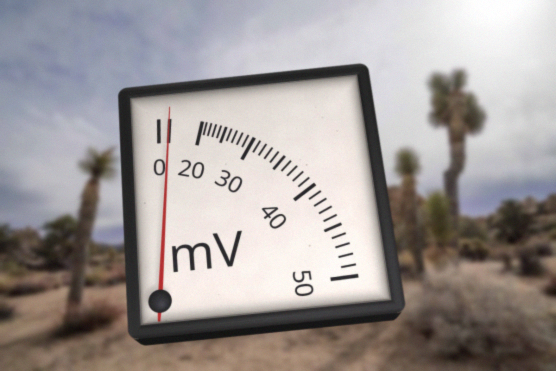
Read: 10 (mV)
